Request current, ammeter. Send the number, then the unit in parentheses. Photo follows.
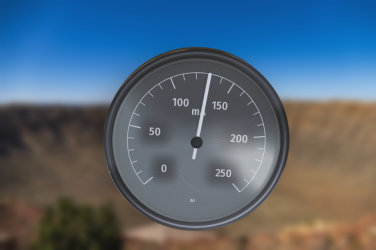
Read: 130 (mA)
